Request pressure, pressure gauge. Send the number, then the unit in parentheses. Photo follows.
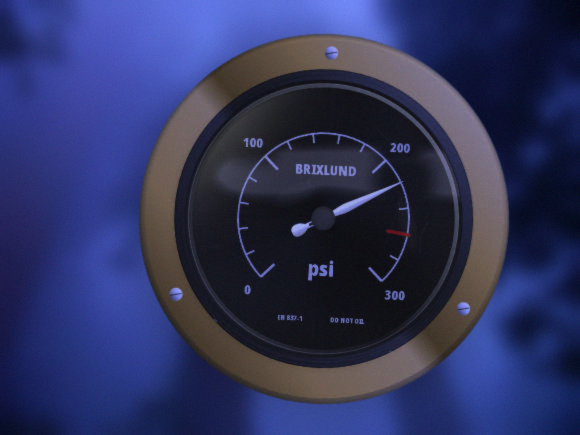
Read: 220 (psi)
